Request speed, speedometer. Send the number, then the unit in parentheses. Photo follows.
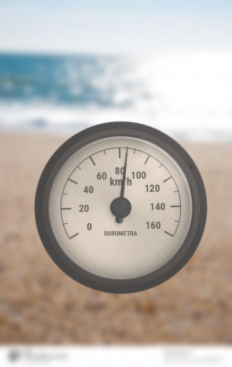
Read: 85 (km/h)
